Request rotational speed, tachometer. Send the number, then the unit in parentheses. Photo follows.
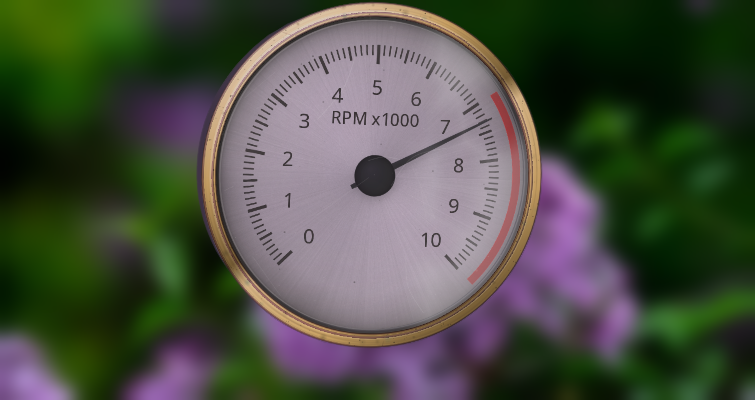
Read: 7300 (rpm)
